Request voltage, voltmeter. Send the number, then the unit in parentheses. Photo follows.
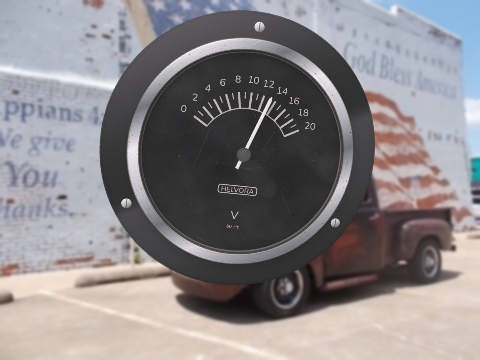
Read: 13 (V)
